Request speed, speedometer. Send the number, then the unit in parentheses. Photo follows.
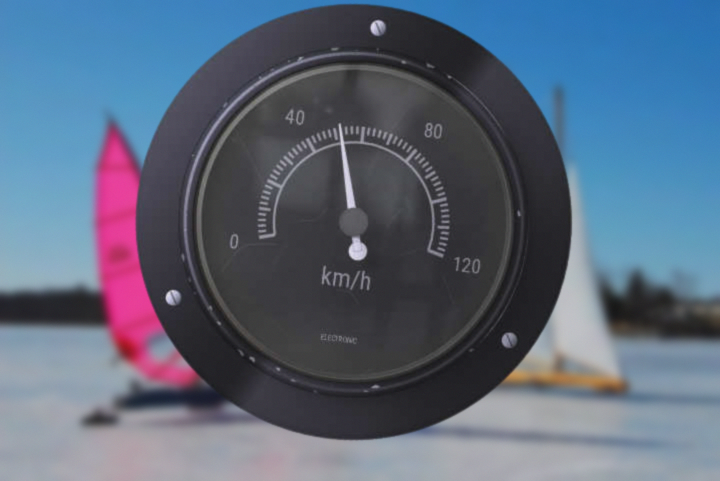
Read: 52 (km/h)
